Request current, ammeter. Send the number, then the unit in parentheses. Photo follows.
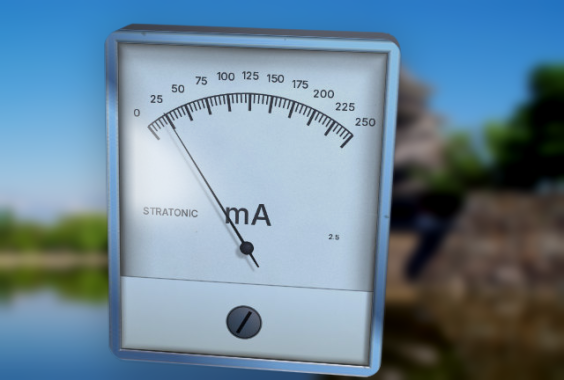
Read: 25 (mA)
